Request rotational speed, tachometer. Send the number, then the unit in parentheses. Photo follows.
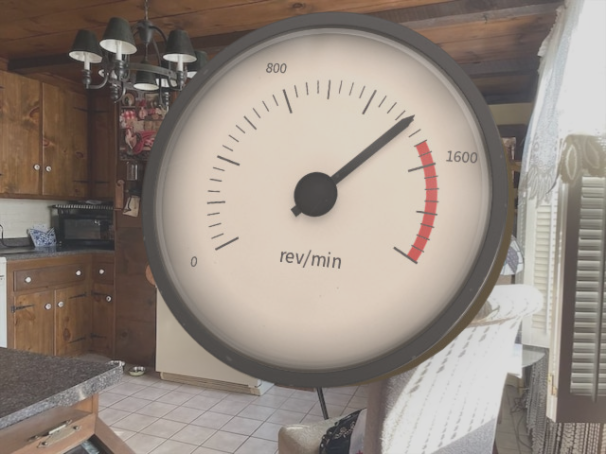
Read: 1400 (rpm)
